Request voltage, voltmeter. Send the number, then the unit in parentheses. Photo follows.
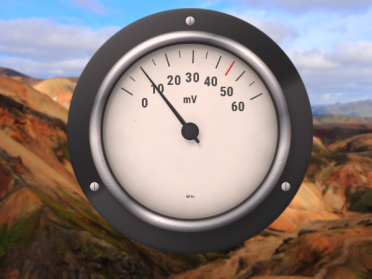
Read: 10 (mV)
